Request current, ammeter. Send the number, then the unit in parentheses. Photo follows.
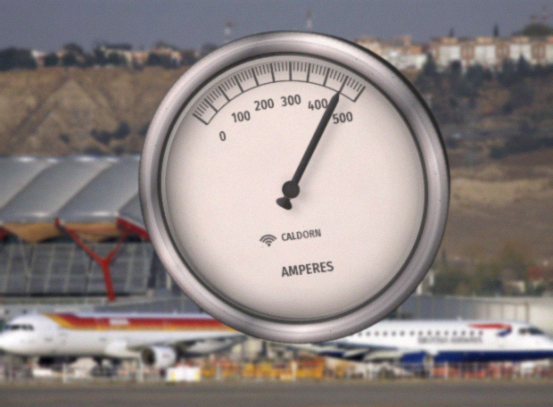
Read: 450 (A)
